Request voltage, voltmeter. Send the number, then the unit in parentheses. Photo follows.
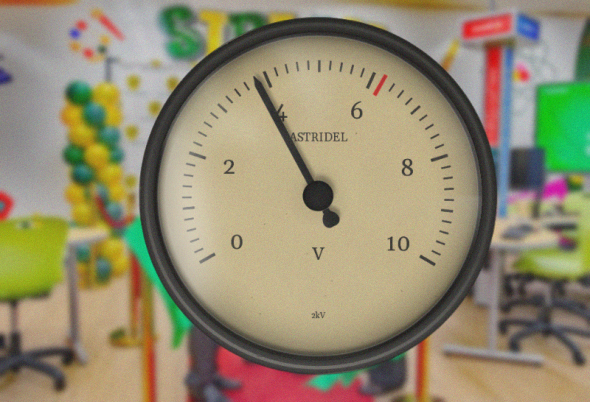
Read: 3.8 (V)
